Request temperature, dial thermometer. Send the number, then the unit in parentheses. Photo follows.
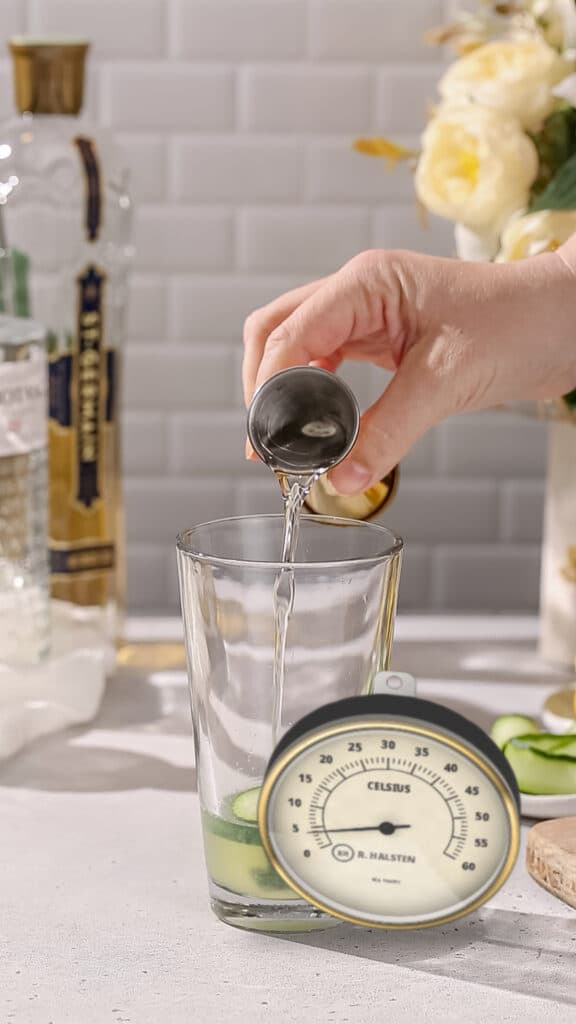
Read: 5 (°C)
